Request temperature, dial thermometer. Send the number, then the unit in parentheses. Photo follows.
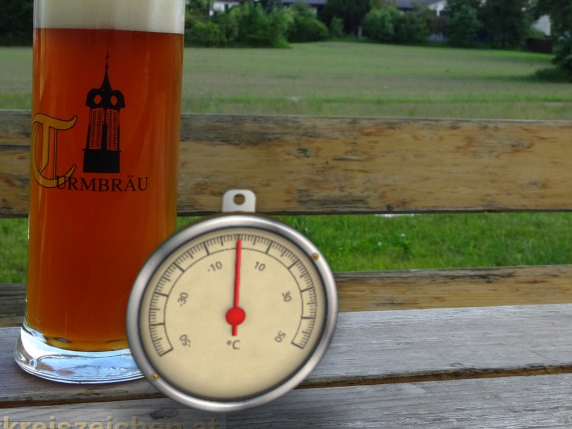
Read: 0 (°C)
